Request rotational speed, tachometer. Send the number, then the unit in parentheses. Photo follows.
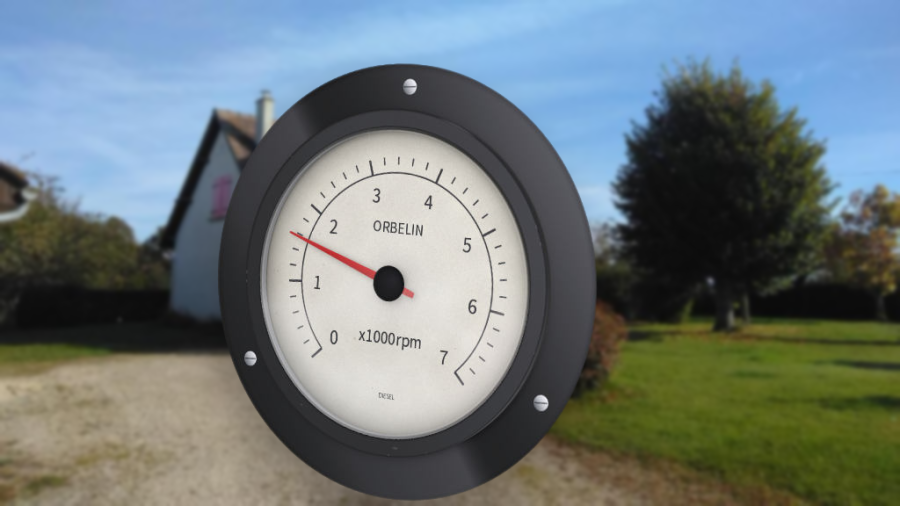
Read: 1600 (rpm)
